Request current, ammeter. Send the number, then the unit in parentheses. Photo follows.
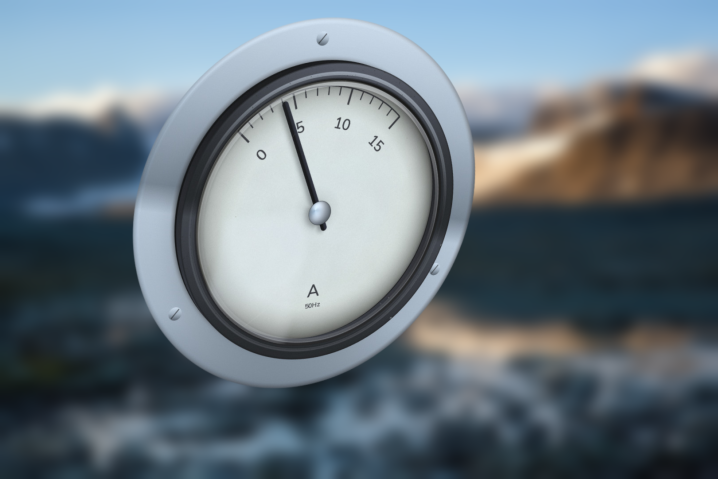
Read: 4 (A)
